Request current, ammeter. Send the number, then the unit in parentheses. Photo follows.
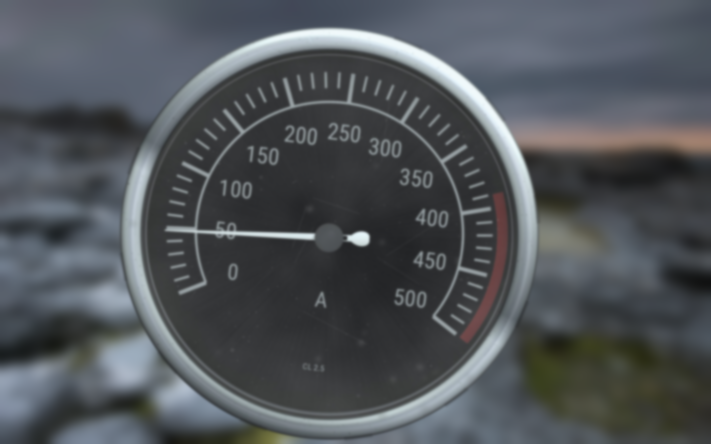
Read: 50 (A)
